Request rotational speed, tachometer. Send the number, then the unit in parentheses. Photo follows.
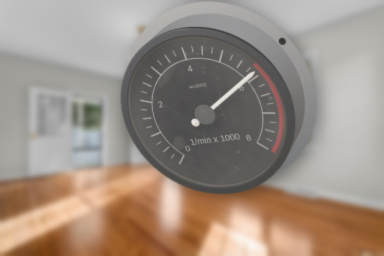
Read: 5875 (rpm)
